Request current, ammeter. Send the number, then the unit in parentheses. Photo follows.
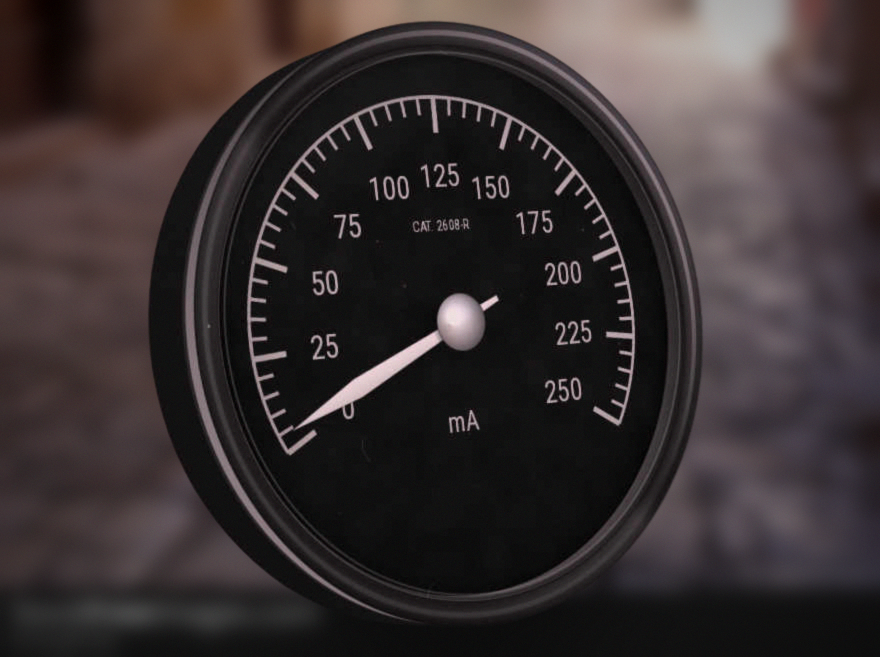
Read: 5 (mA)
